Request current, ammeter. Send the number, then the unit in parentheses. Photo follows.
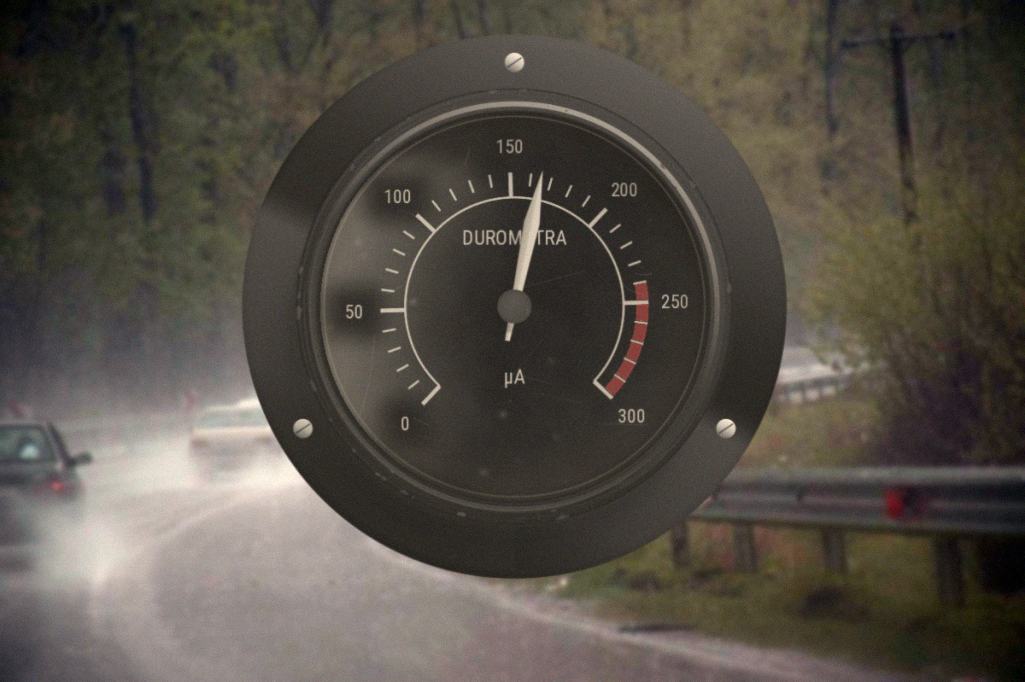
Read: 165 (µA)
